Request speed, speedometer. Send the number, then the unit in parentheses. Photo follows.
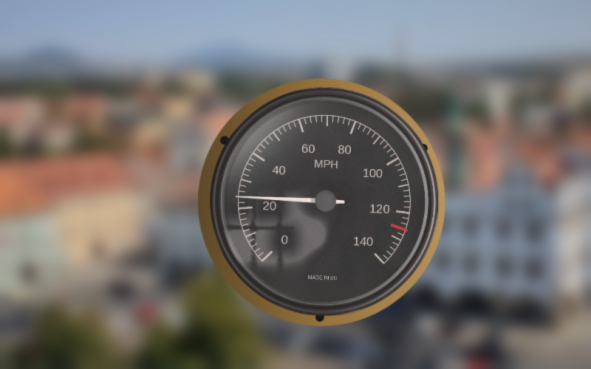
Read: 24 (mph)
